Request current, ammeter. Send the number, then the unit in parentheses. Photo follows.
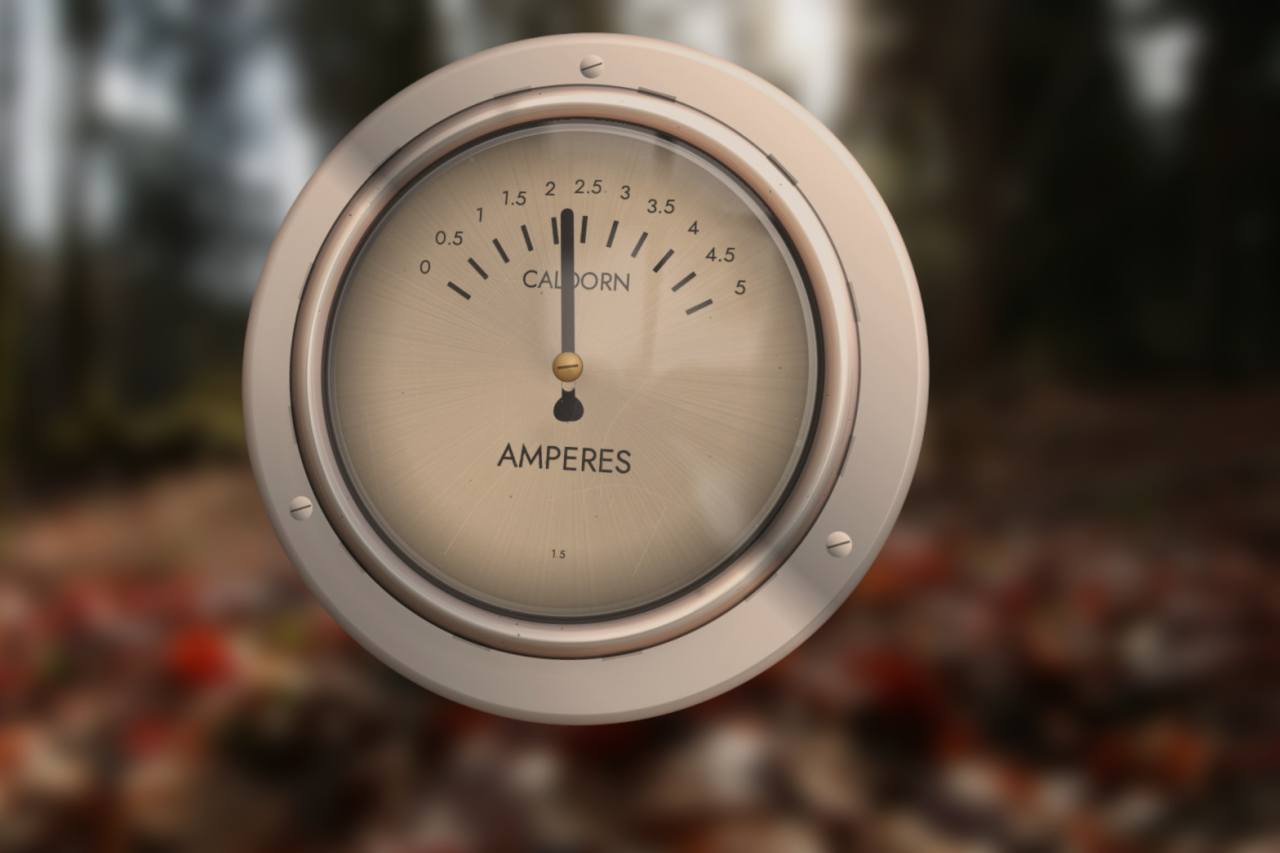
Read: 2.25 (A)
